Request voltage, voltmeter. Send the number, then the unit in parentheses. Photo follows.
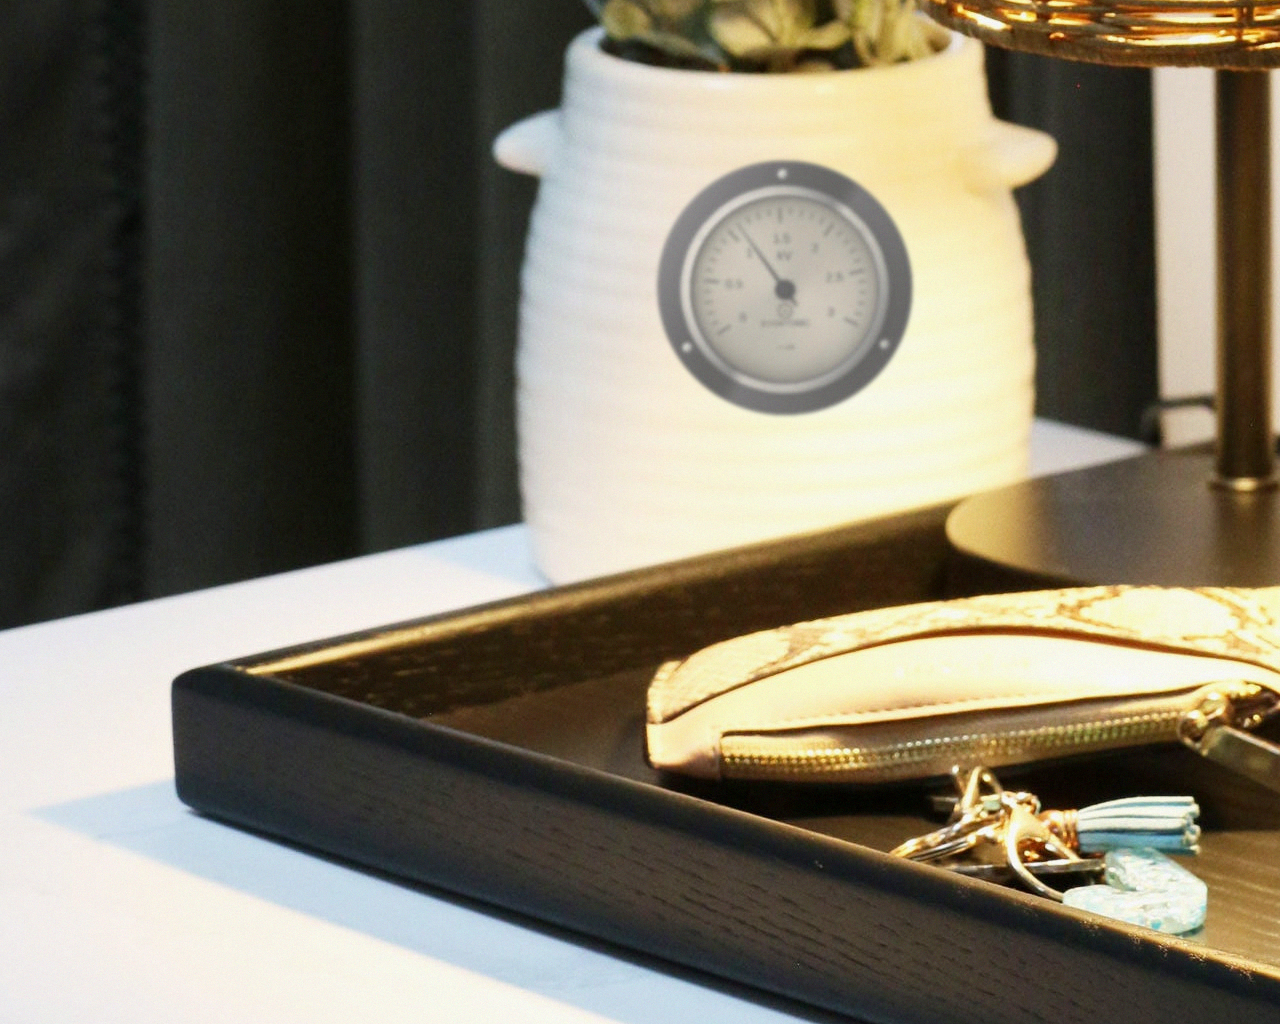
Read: 1.1 (kV)
